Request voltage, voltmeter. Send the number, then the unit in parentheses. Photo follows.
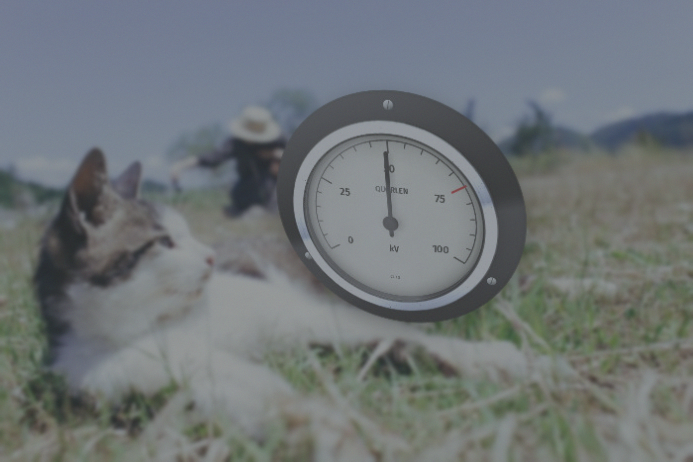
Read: 50 (kV)
